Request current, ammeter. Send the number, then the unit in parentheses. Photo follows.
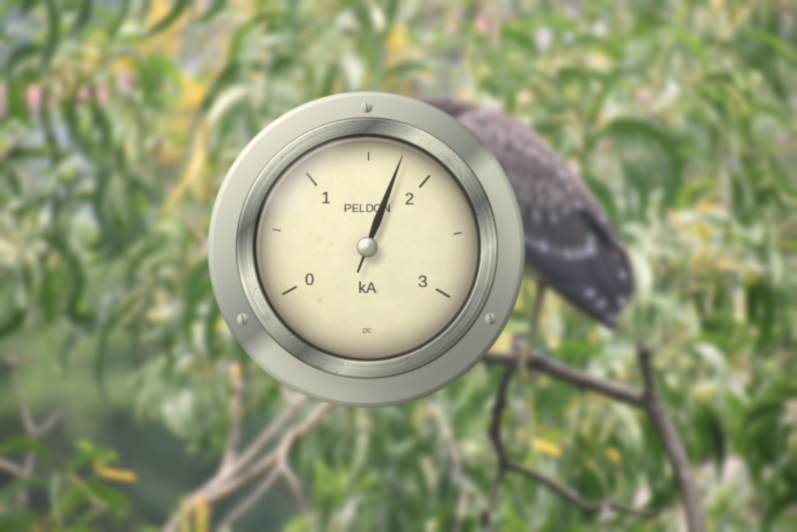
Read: 1.75 (kA)
